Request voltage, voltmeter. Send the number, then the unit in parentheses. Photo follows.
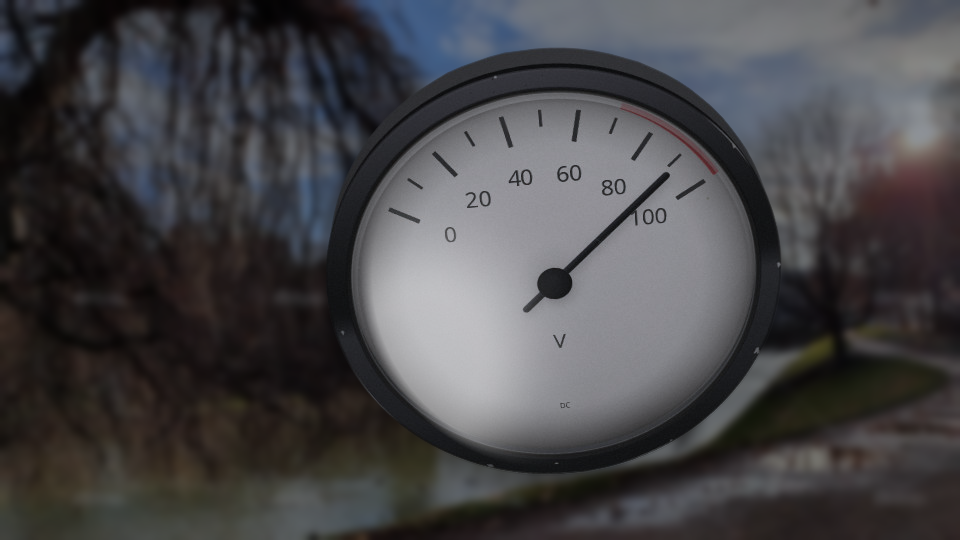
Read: 90 (V)
